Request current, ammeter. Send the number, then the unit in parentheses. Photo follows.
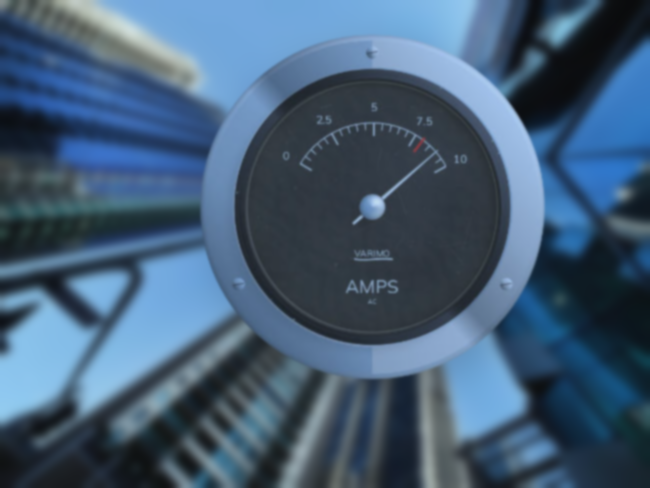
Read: 9 (A)
